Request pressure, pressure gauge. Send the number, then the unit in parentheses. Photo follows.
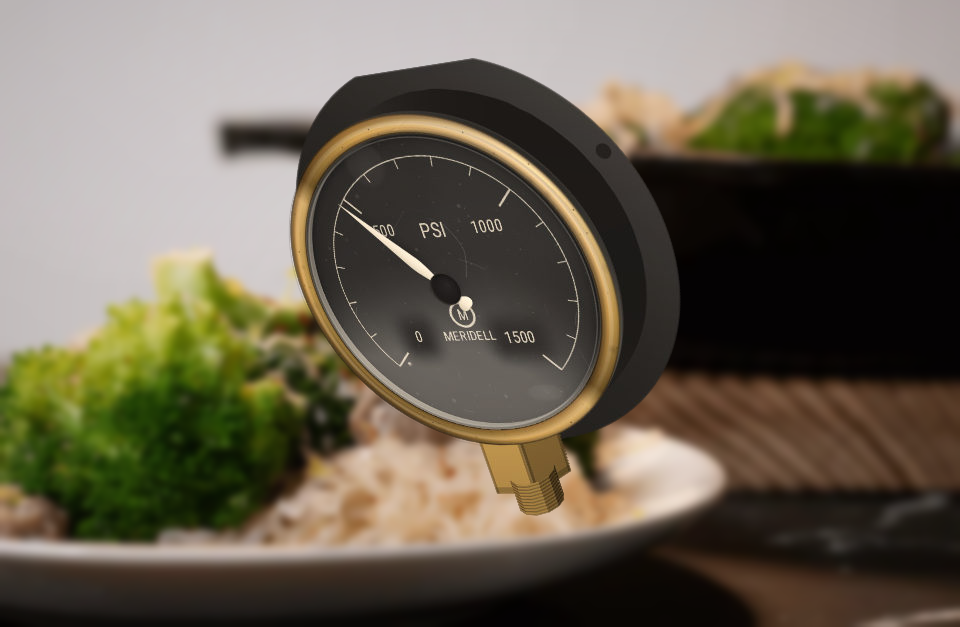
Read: 500 (psi)
